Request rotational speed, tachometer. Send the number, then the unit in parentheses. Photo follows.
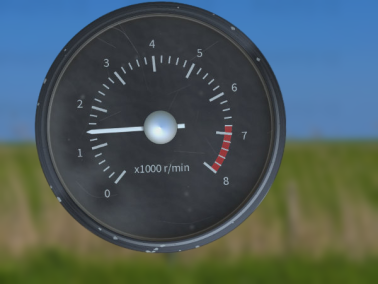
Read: 1400 (rpm)
